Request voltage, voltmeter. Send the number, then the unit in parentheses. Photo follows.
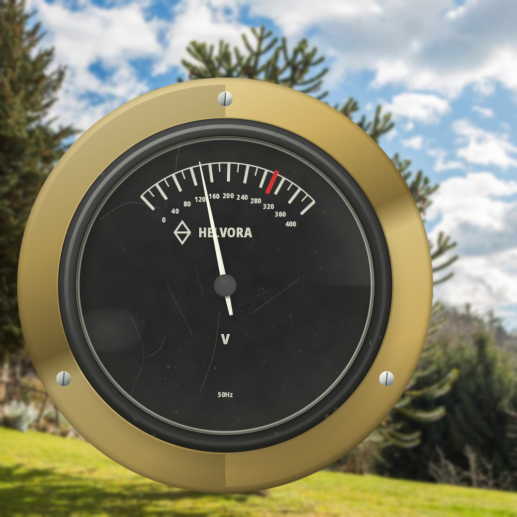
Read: 140 (V)
